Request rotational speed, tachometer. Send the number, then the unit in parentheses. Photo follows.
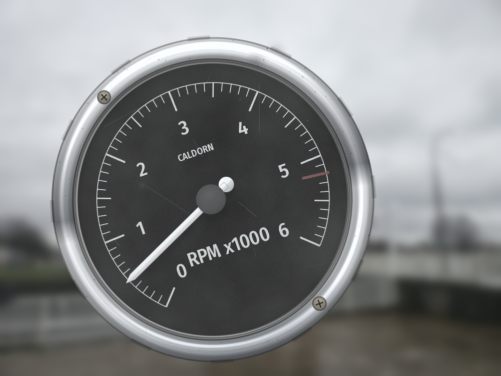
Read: 500 (rpm)
